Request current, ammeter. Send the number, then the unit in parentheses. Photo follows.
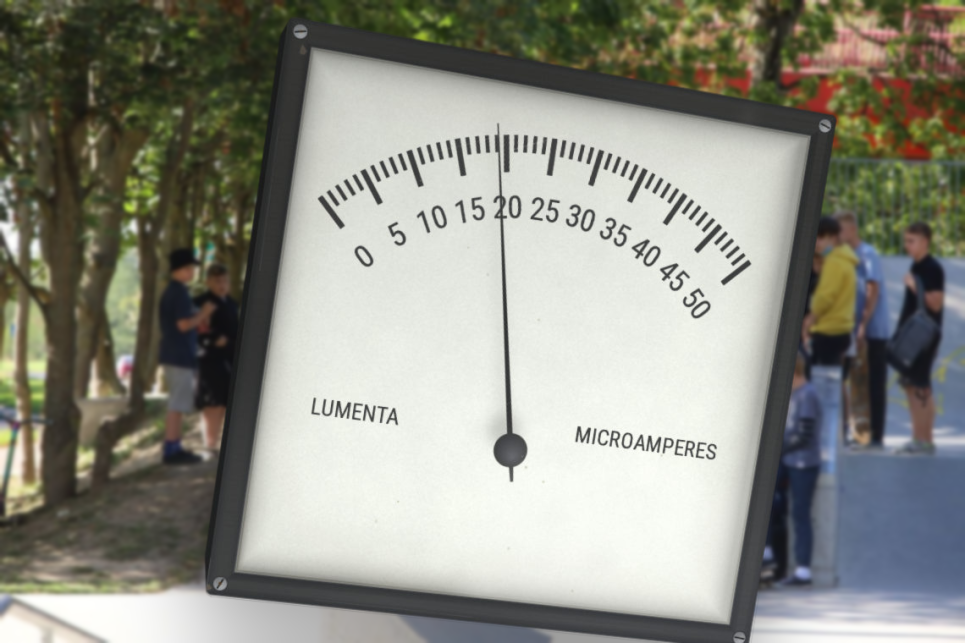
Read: 19 (µA)
